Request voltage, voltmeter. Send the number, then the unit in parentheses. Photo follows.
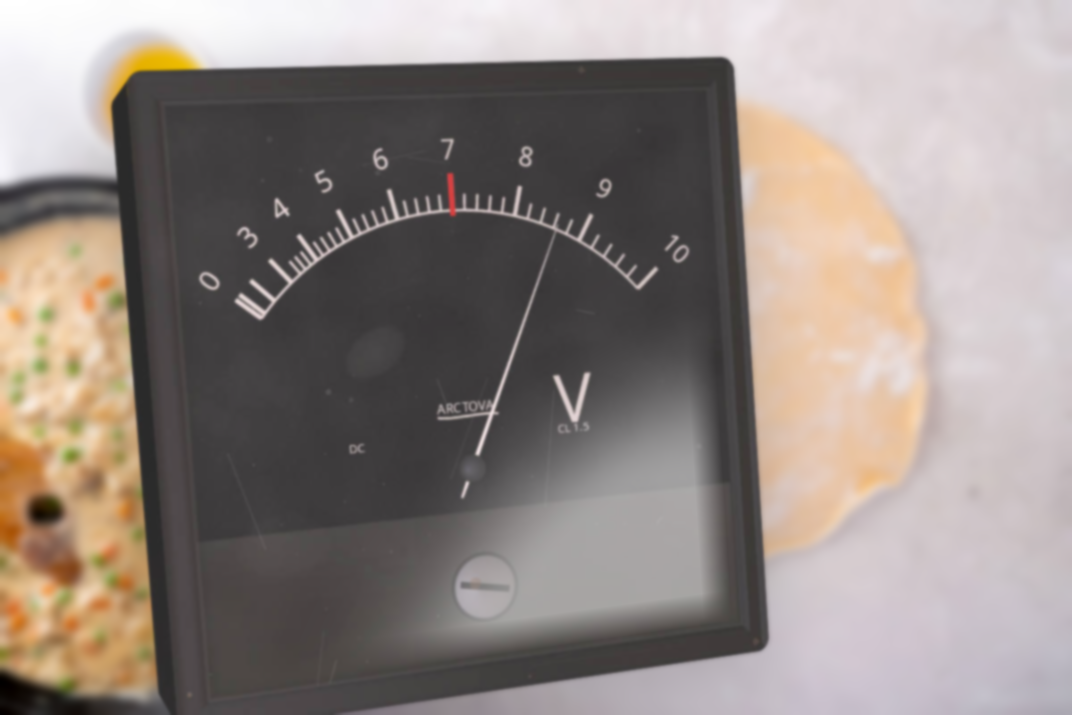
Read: 8.6 (V)
